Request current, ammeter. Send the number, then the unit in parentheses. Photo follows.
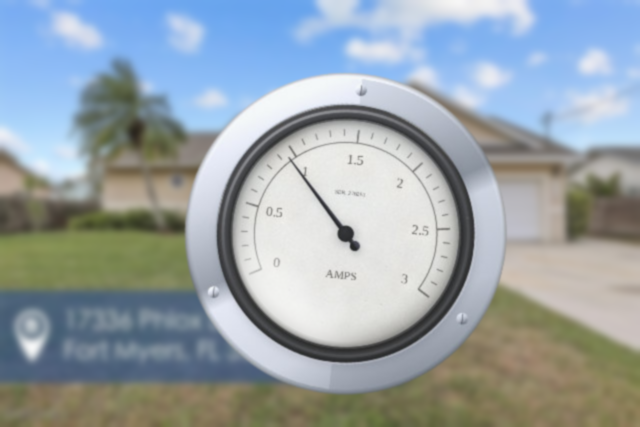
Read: 0.95 (A)
